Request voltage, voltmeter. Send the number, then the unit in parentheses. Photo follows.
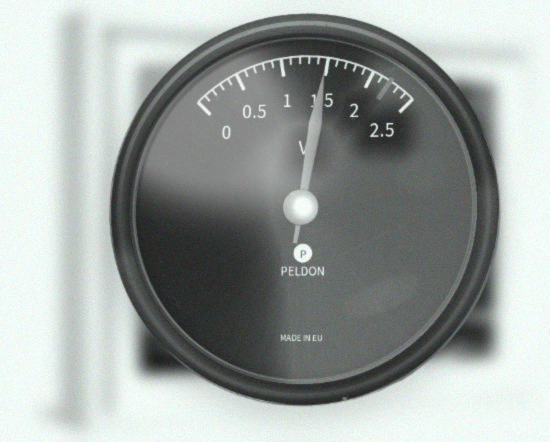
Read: 1.5 (V)
